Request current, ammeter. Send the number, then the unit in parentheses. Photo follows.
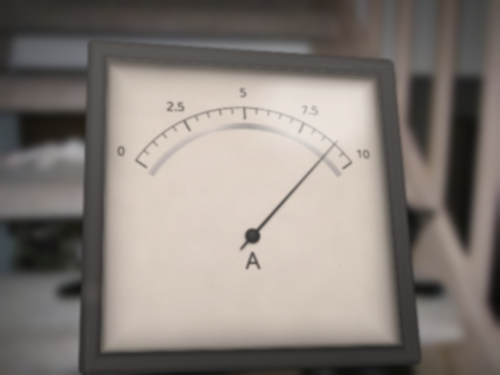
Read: 9 (A)
